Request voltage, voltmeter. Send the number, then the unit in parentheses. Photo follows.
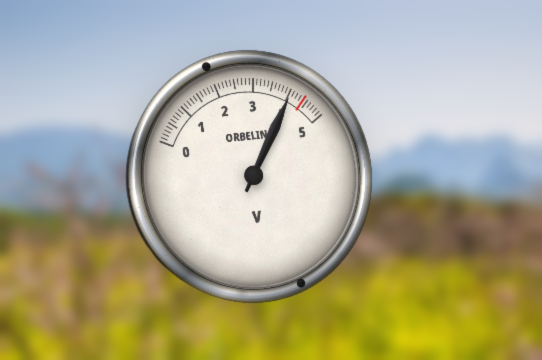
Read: 4 (V)
